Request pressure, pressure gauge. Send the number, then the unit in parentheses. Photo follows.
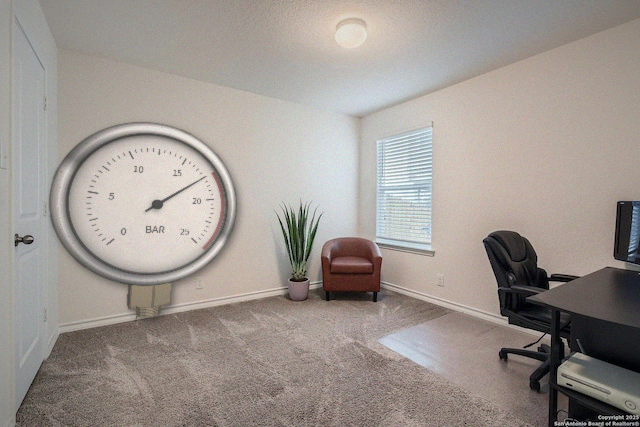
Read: 17.5 (bar)
